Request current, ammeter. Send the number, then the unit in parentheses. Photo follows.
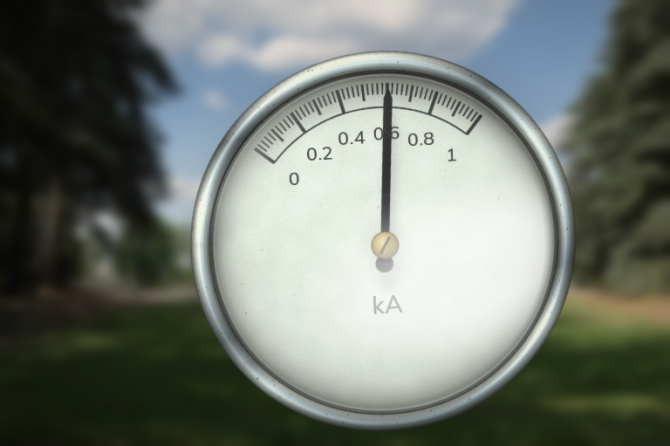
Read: 0.6 (kA)
